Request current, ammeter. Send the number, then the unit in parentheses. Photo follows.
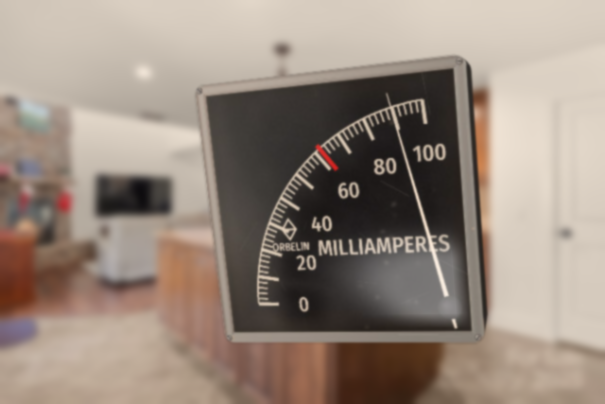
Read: 90 (mA)
